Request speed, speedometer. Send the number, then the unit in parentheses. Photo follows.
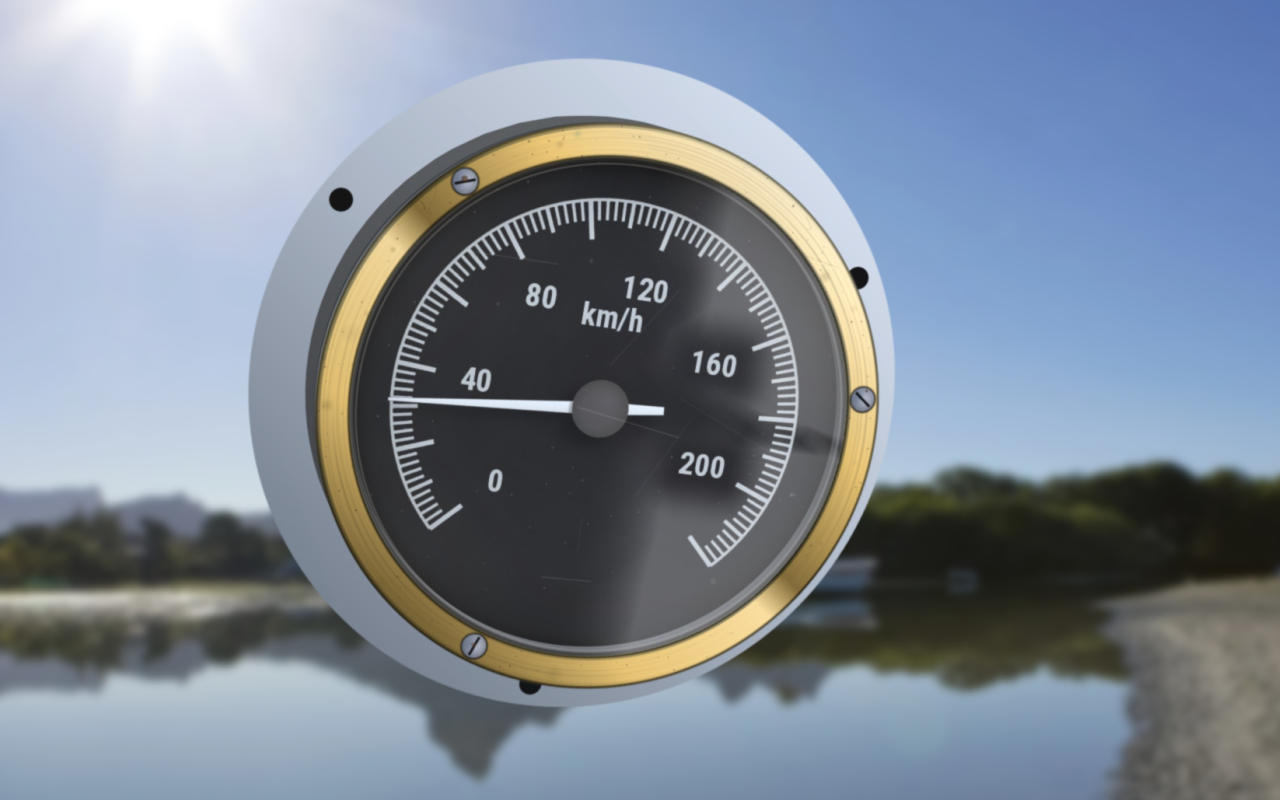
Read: 32 (km/h)
